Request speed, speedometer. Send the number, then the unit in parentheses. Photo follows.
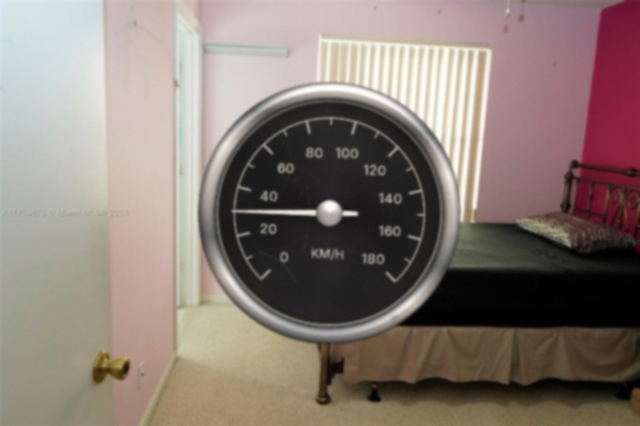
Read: 30 (km/h)
